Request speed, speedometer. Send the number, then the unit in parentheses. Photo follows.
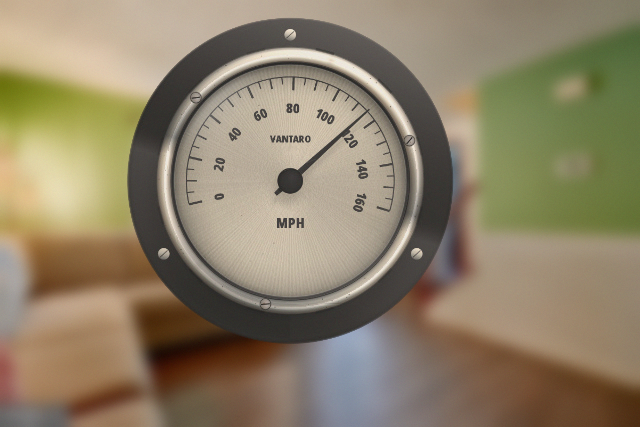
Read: 115 (mph)
